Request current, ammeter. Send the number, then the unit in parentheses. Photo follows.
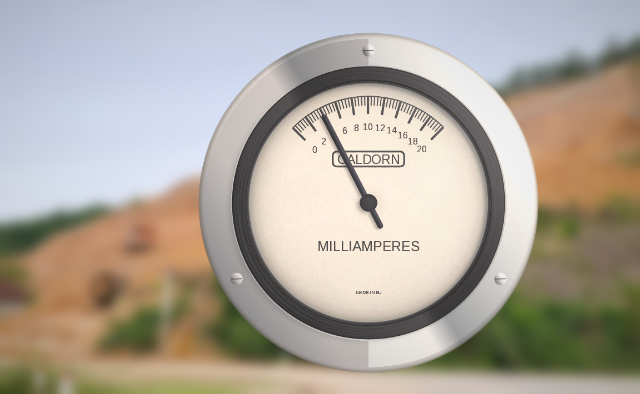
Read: 4 (mA)
